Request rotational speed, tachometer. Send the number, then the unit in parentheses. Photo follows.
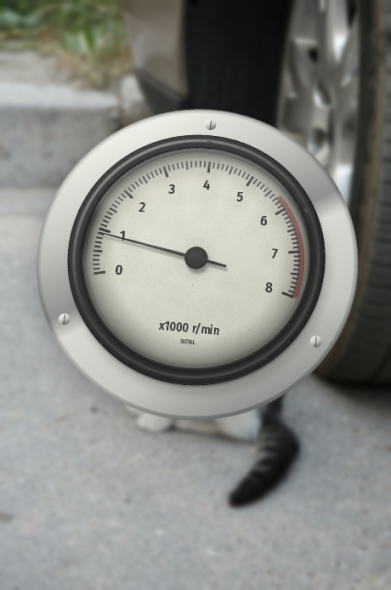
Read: 900 (rpm)
